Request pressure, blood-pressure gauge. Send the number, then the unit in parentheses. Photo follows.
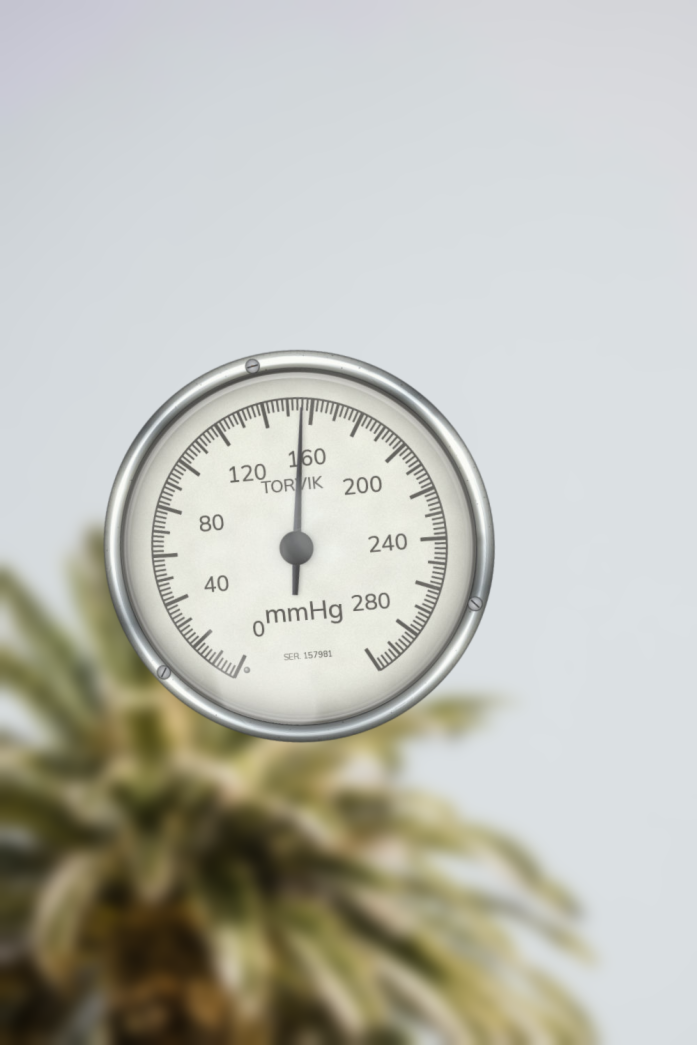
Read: 156 (mmHg)
